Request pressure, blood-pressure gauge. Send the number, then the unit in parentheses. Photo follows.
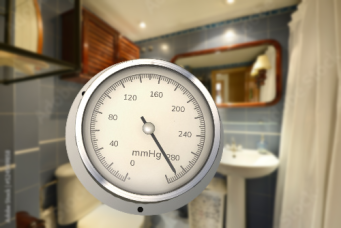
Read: 290 (mmHg)
